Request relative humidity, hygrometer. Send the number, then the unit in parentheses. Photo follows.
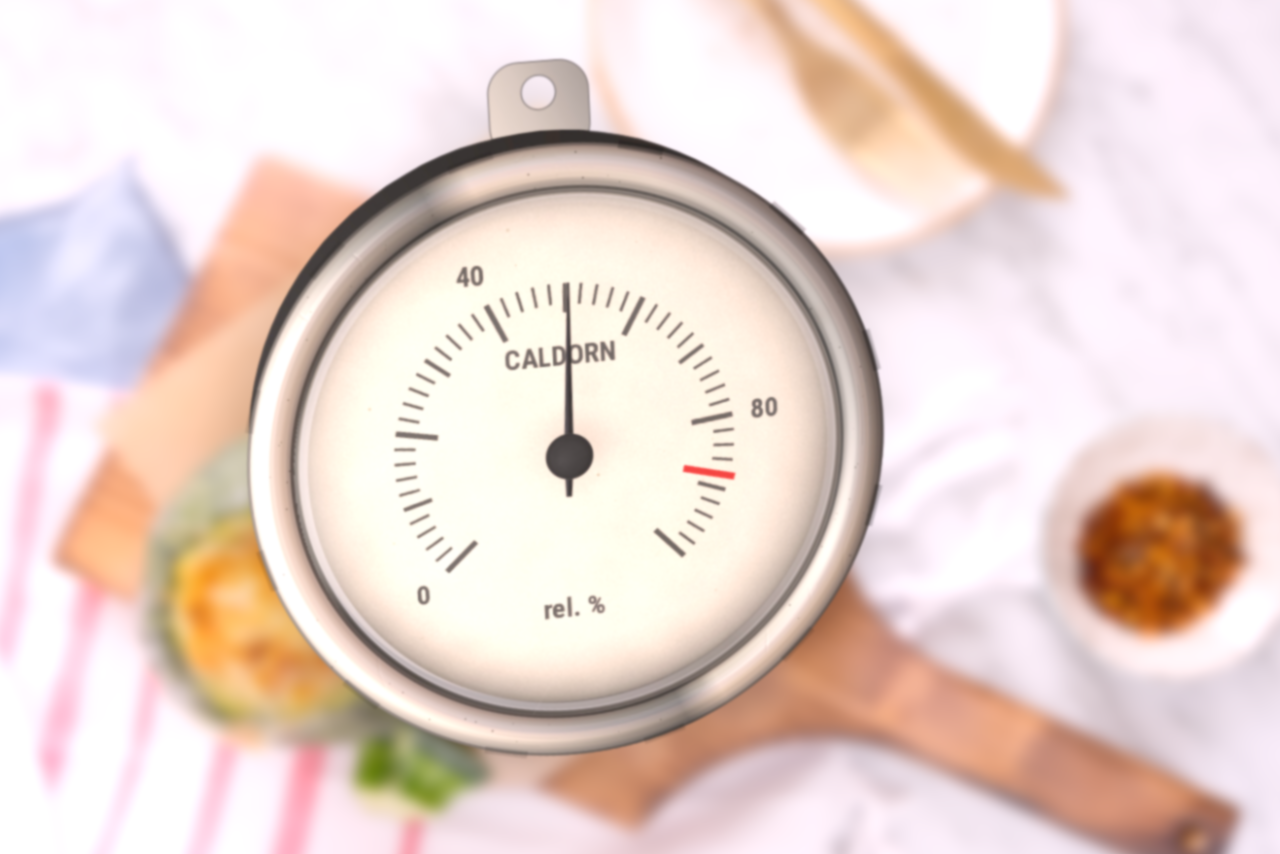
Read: 50 (%)
